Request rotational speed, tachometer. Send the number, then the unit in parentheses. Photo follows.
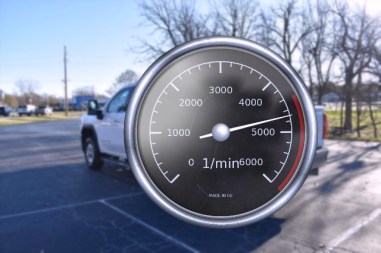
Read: 4700 (rpm)
